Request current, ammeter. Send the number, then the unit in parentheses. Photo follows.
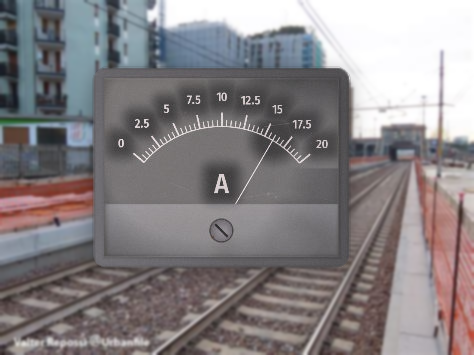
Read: 16 (A)
